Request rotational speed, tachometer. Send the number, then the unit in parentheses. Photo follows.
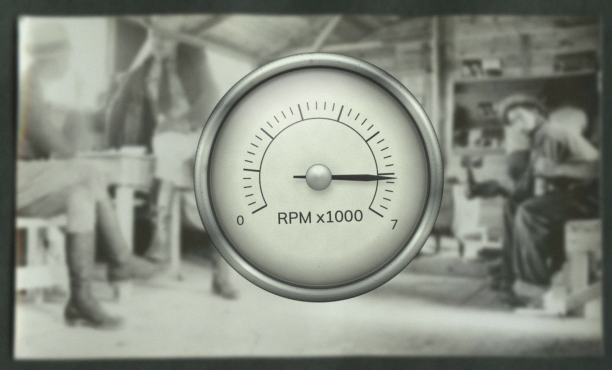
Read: 6100 (rpm)
